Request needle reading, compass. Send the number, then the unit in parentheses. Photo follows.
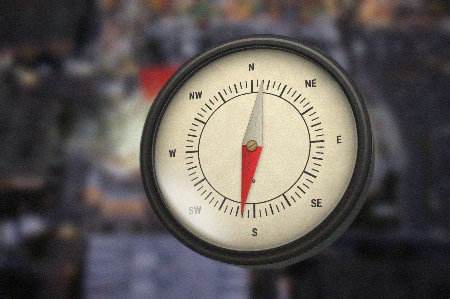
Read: 190 (°)
